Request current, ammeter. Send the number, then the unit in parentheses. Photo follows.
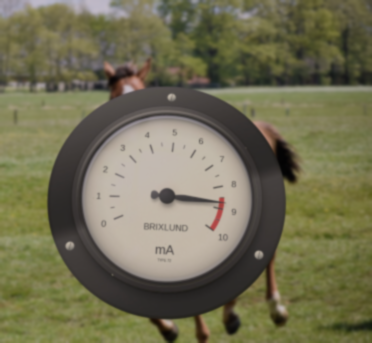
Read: 8.75 (mA)
